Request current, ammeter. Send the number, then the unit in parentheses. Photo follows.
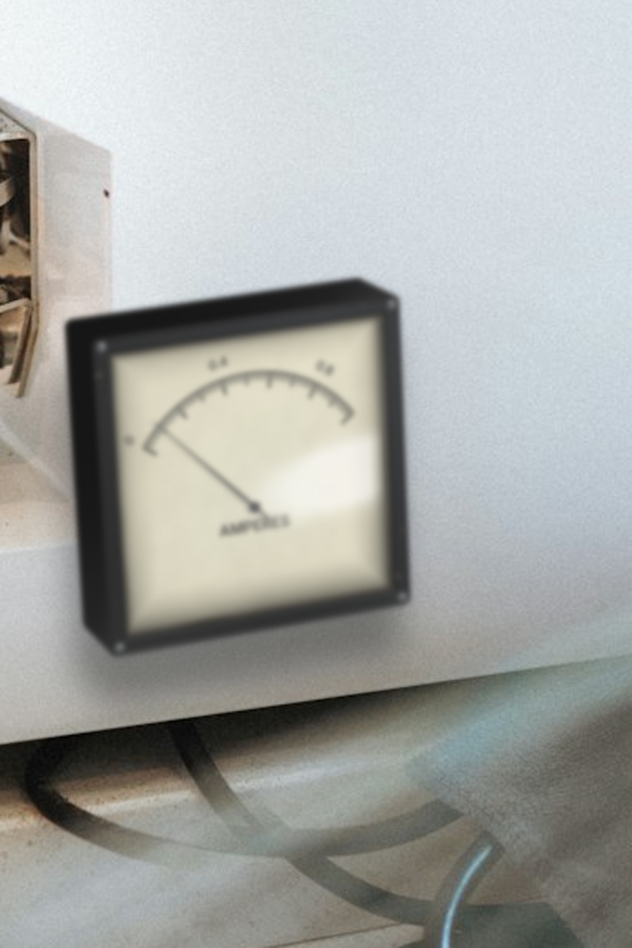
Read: 0.1 (A)
